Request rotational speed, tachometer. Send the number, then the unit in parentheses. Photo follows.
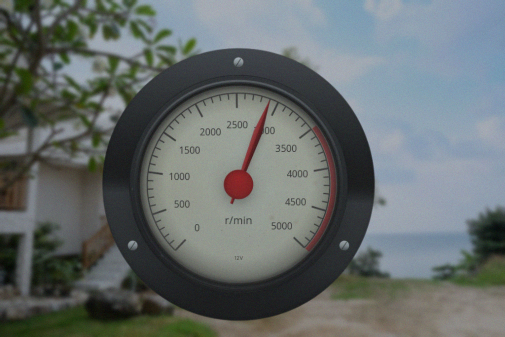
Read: 2900 (rpm)
